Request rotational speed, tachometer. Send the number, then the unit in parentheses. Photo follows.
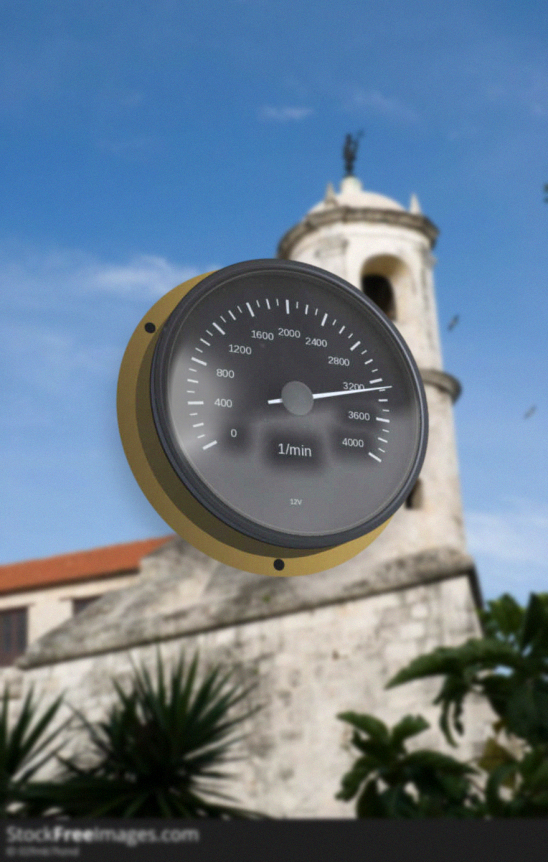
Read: 3300 (rpm)
